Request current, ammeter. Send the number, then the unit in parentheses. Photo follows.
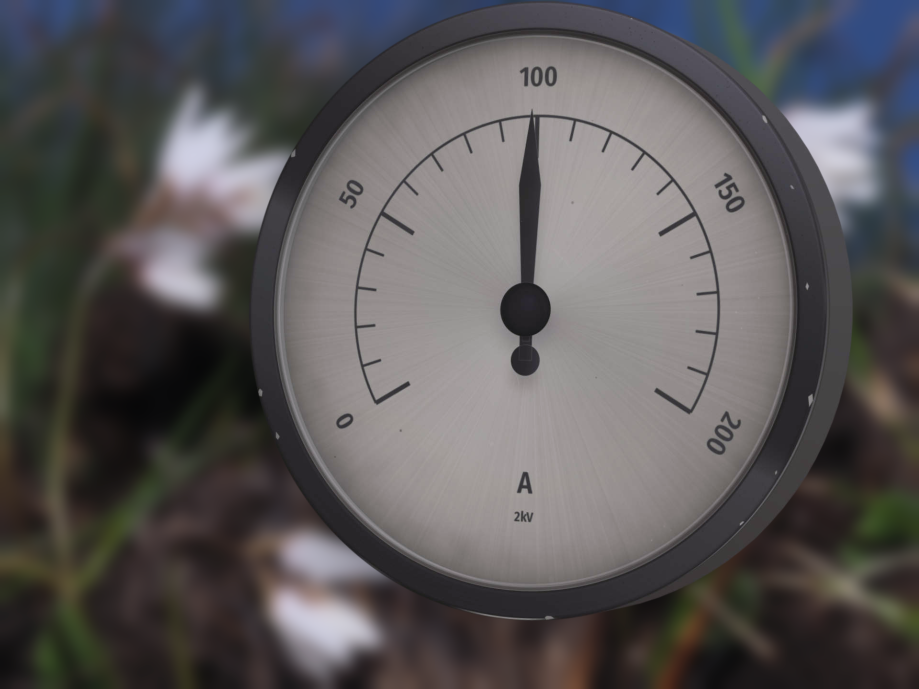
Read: 100 (A)
